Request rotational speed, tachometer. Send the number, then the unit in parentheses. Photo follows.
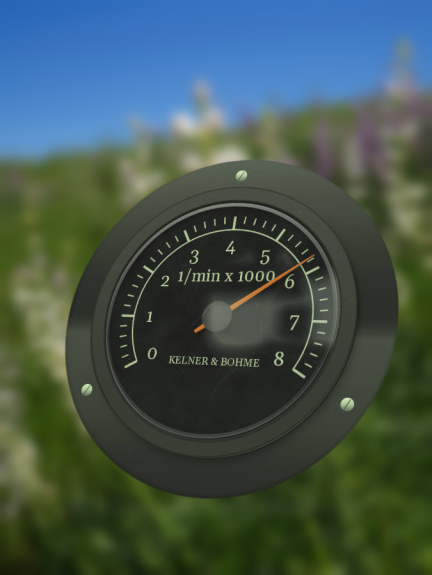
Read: 5800 (rpm)
